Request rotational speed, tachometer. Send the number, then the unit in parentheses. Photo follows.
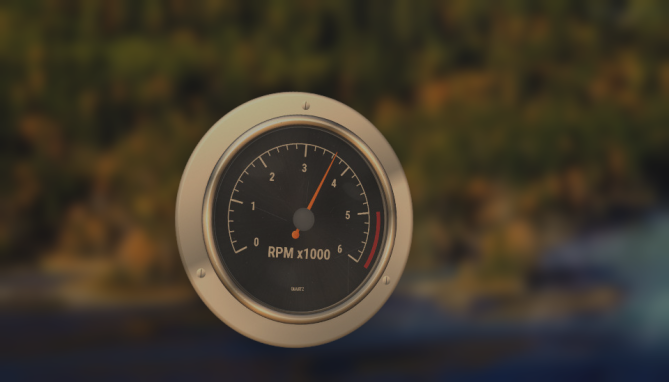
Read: 3600 (rpm)
